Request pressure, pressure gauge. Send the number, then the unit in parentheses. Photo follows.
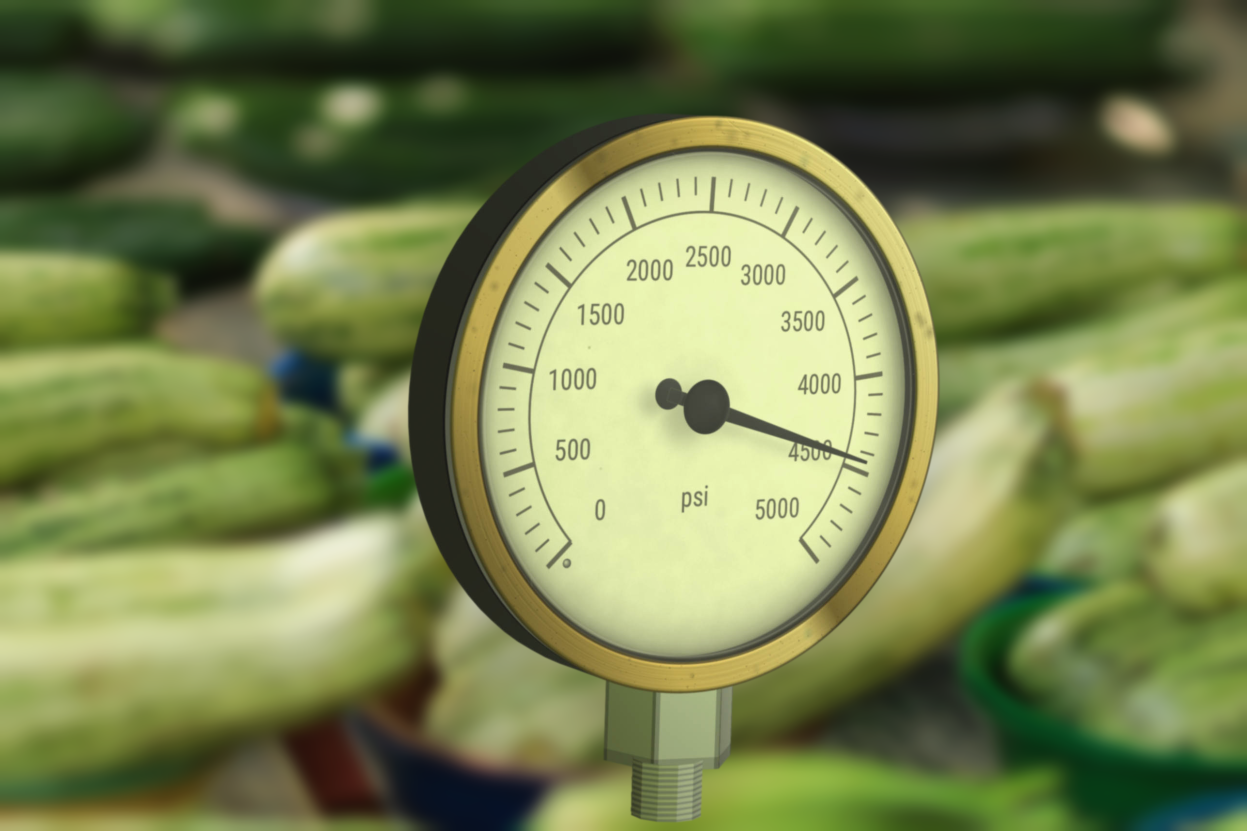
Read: 4450 (psi)
